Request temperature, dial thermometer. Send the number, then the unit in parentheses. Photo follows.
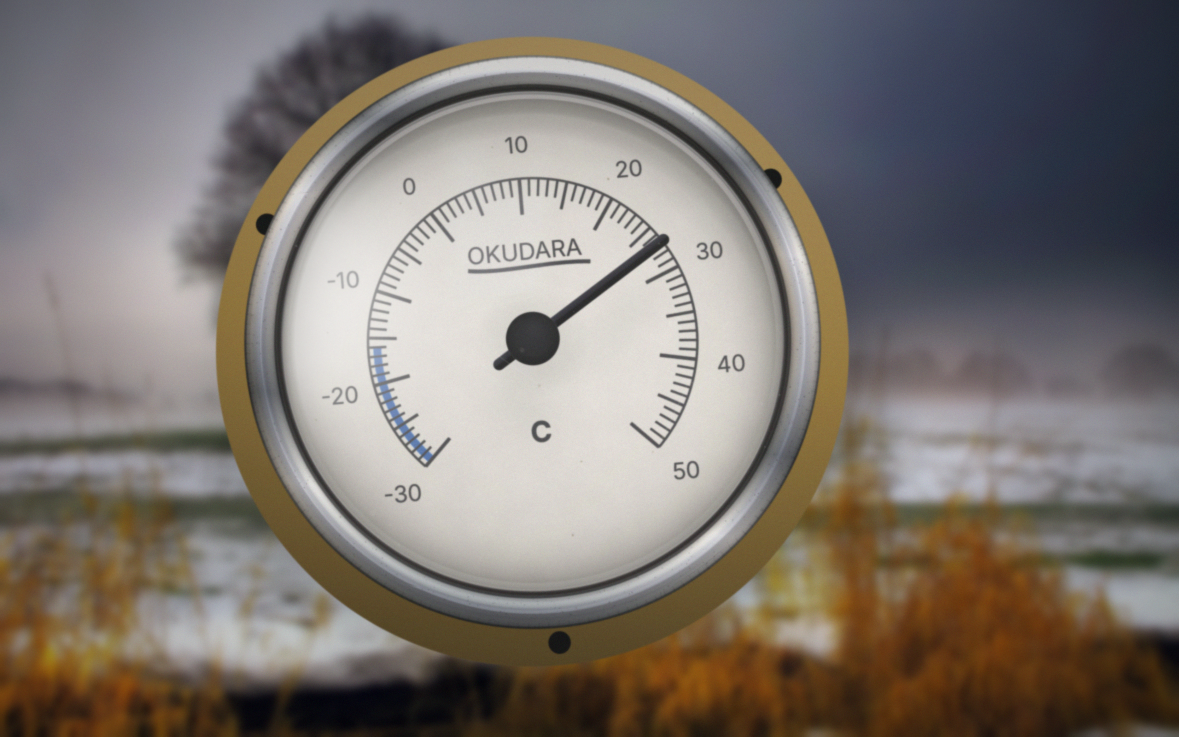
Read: 27 (°C)
